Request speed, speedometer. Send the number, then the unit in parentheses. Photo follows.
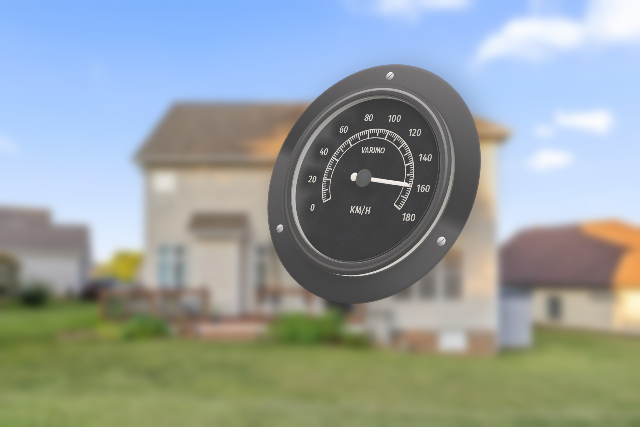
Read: 160 (km/h)
